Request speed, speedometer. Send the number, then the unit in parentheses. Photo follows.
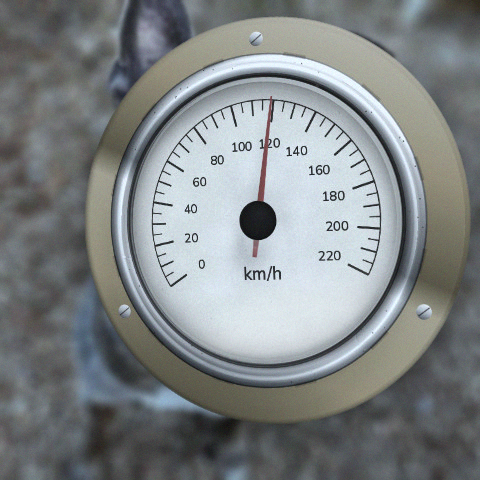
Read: 120 (km/h)
